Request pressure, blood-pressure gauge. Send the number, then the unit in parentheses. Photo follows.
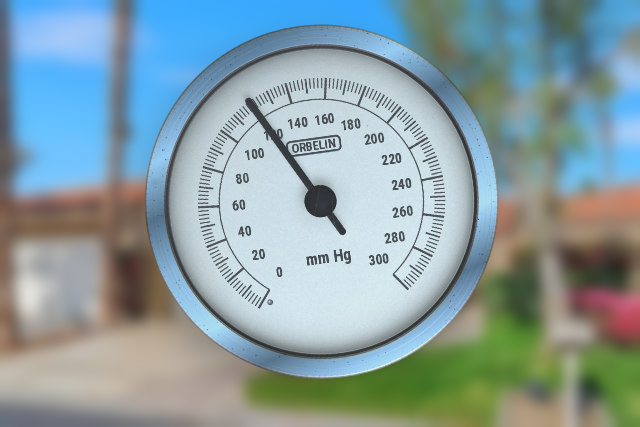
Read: 120 (mmHg)
